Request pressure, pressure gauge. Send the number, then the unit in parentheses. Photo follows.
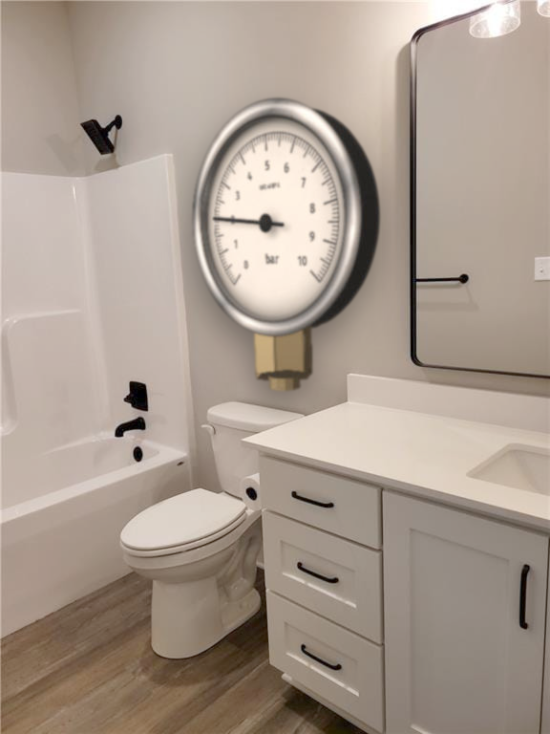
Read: 2 (bar)
